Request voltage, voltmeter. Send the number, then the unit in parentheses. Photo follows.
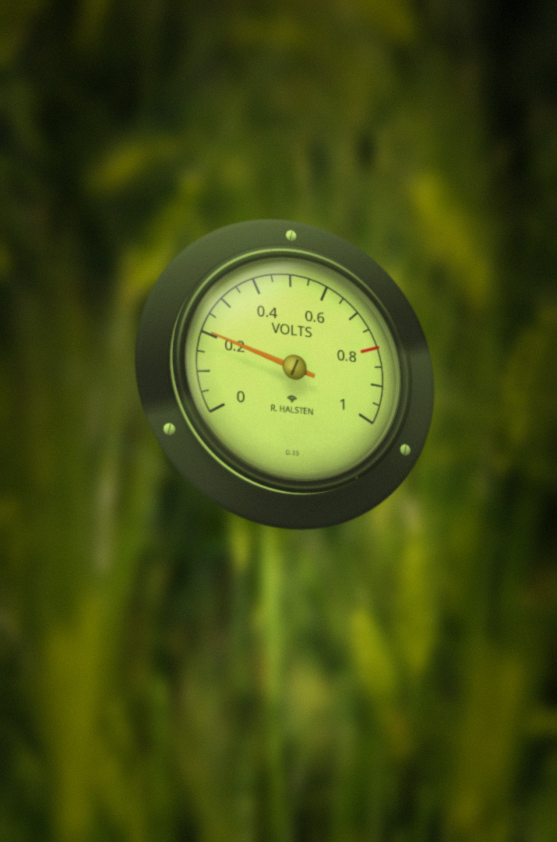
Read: 0.2 (V)
